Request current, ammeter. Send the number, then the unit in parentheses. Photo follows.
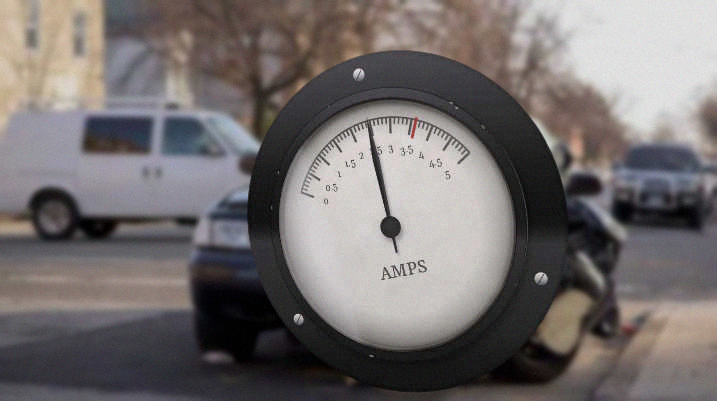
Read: 2.5 (A)
